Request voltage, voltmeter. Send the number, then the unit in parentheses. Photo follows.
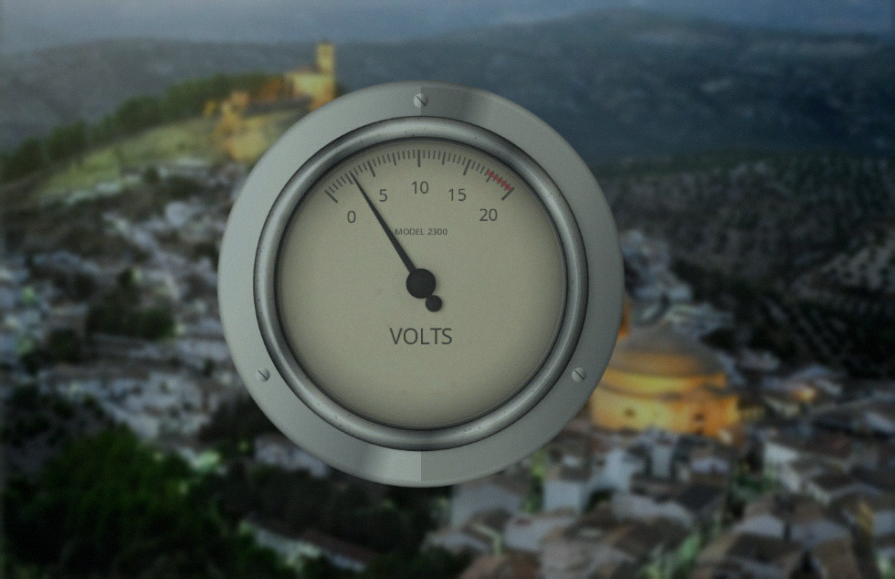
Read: 3 (V)
